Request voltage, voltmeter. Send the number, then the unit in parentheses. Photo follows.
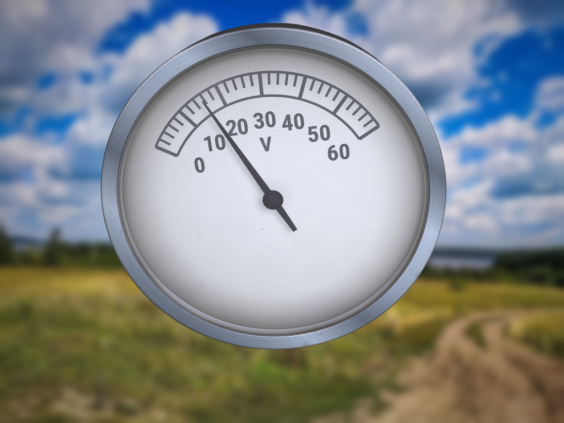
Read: 16 (V)
